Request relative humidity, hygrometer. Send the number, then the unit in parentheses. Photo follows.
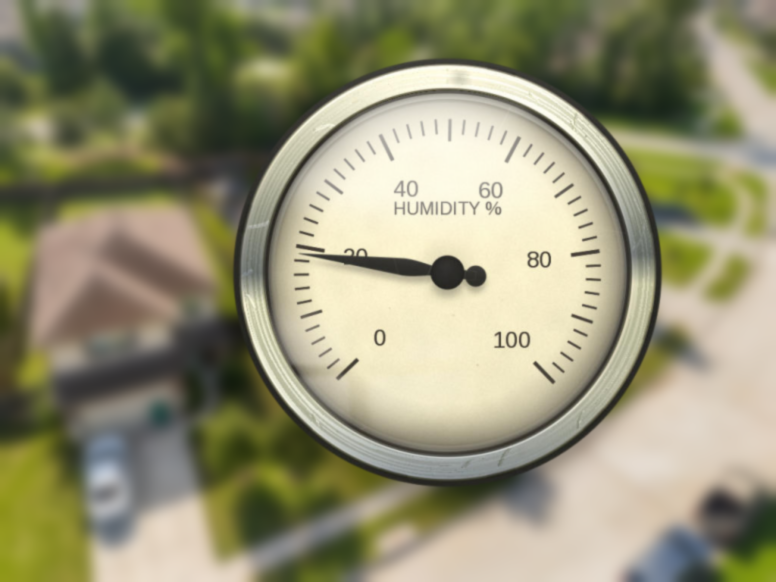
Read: 19 (%)
